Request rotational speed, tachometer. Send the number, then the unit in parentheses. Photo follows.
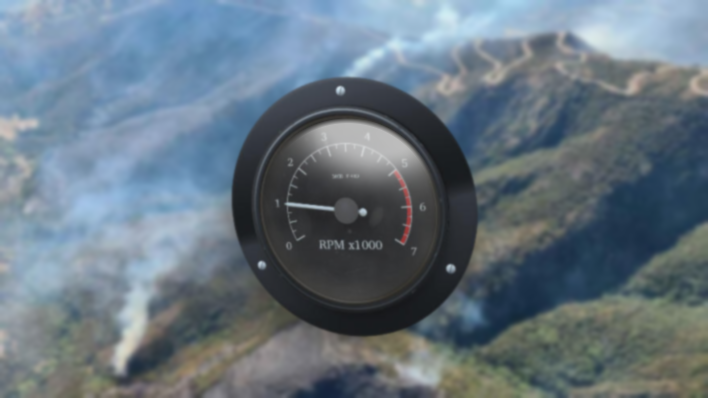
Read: 1000 (rpm)
